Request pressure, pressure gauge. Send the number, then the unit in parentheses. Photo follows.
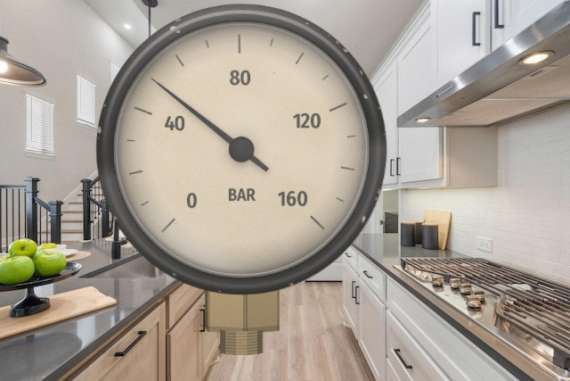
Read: 50 (bar)
